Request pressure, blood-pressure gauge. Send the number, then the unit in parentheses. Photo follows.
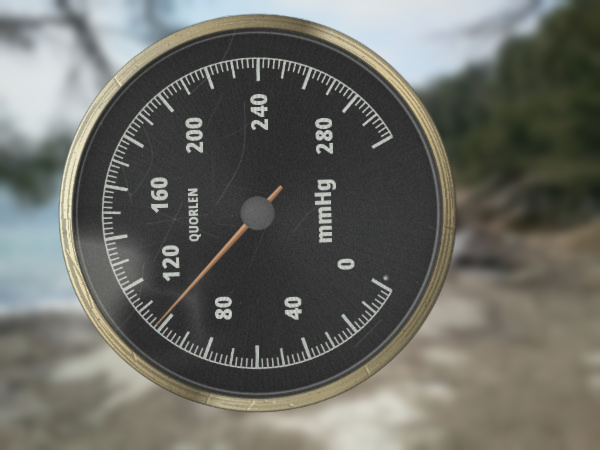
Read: 102 (mmHg)
